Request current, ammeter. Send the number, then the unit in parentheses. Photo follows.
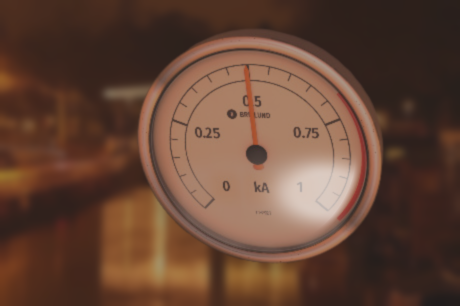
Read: 0.5 (kA)
